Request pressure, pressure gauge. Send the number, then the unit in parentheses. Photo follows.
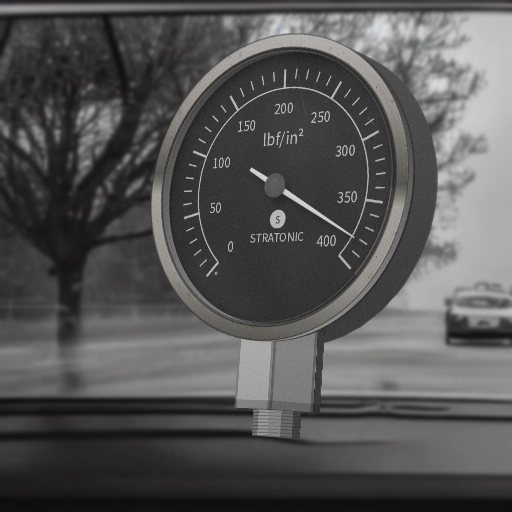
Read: 380 (psi)
